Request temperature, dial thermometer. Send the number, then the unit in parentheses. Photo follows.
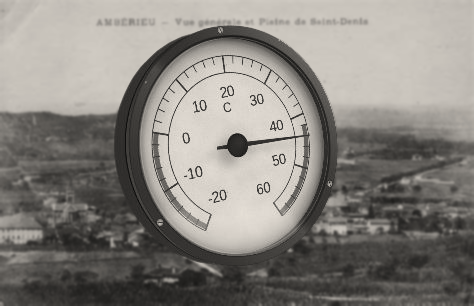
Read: 44 (°C)
